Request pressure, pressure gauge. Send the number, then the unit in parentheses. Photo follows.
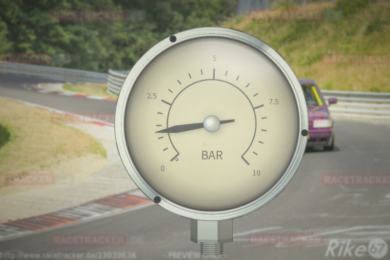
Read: 1.25 (bar)
